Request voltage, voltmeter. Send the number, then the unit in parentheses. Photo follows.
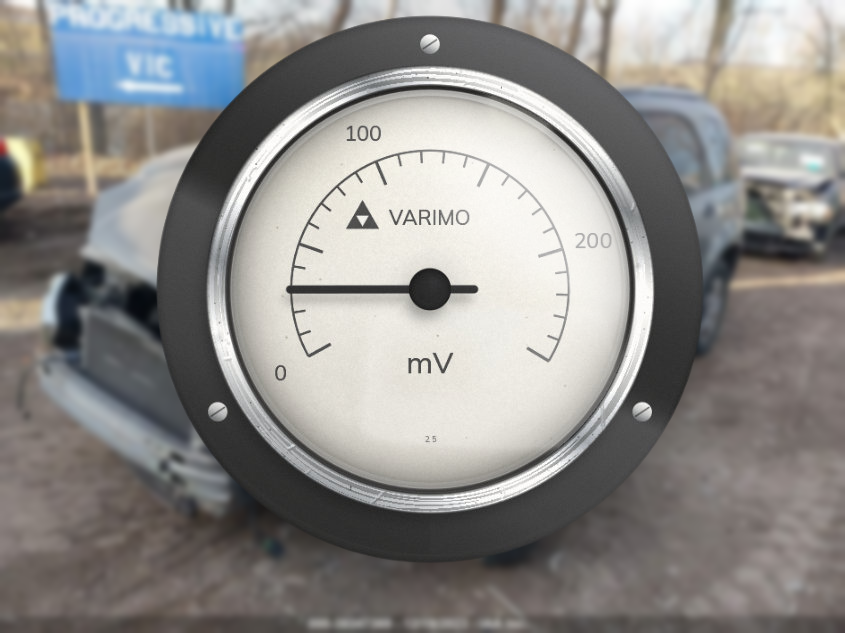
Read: 30 (mV)
